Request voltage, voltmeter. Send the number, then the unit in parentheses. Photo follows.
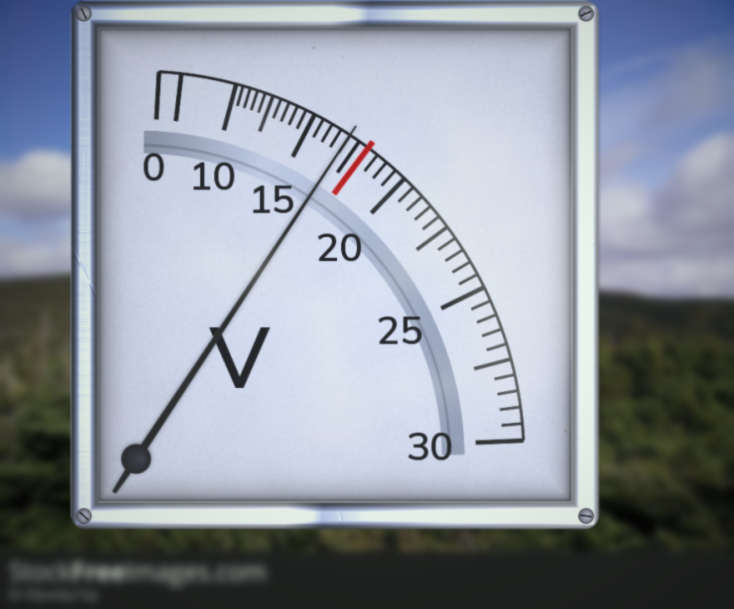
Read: 17 (V)
